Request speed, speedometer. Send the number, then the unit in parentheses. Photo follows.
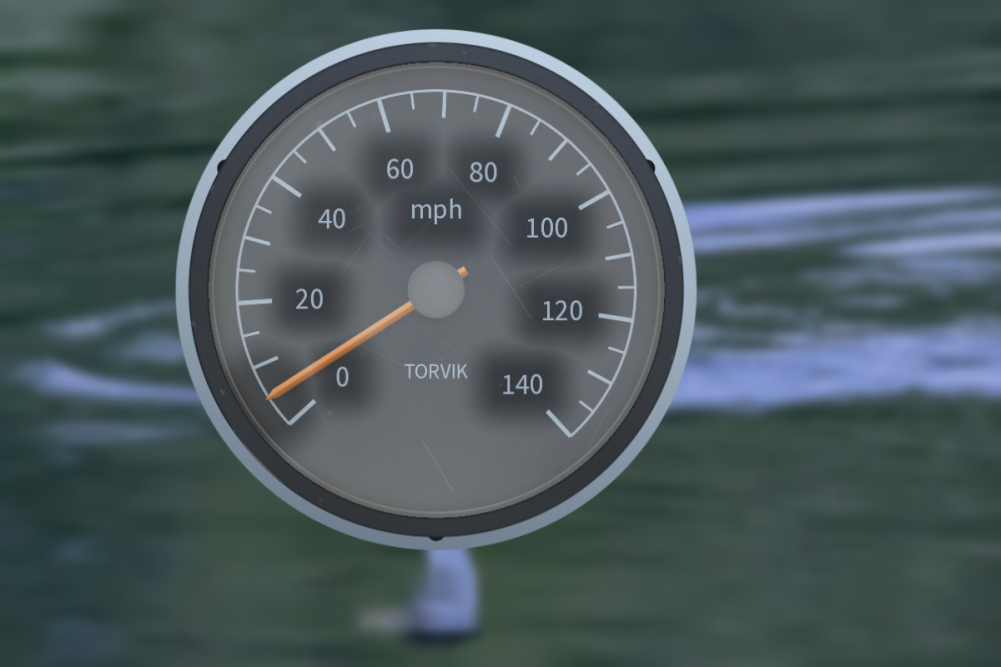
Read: 5 (mph)
